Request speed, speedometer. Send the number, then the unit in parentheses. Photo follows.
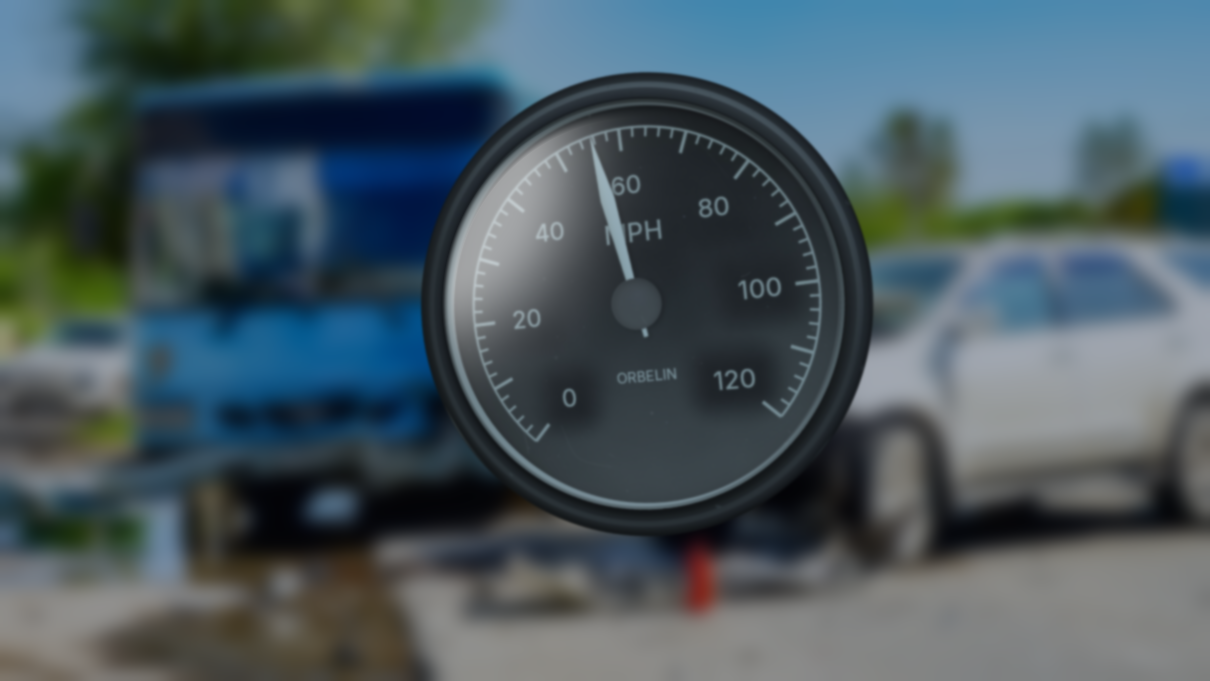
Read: 56 (mph)
